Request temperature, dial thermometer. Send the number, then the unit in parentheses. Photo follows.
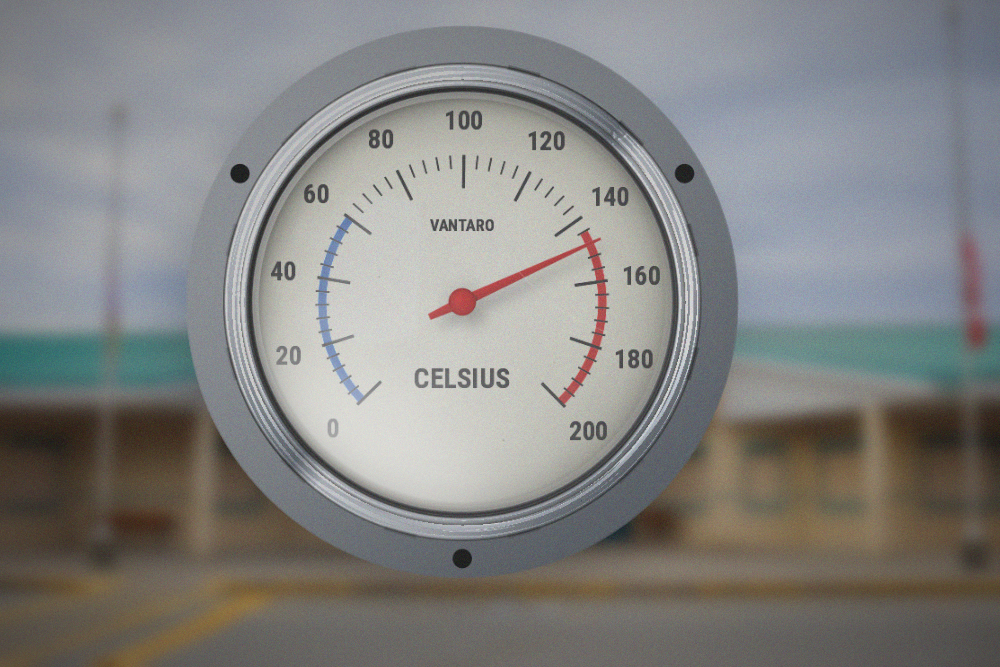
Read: 148 (°C)
